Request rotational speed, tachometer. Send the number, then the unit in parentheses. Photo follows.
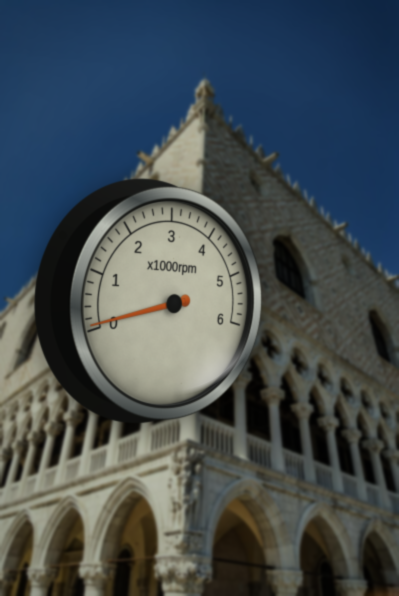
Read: 100 (rpm)
